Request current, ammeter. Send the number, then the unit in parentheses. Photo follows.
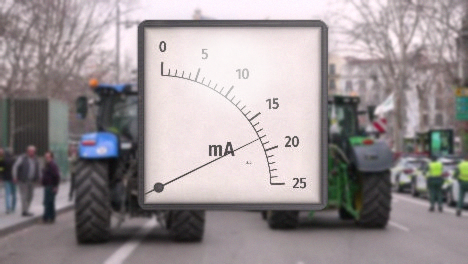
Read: 18 (mA)
